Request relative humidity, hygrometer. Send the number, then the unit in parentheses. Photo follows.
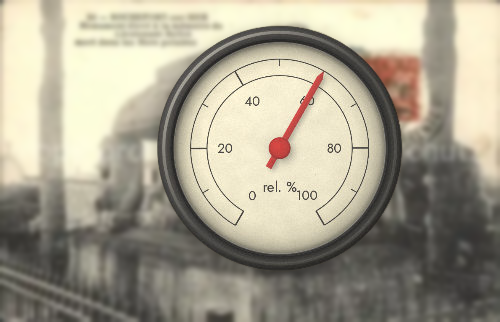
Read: 60 (%)
